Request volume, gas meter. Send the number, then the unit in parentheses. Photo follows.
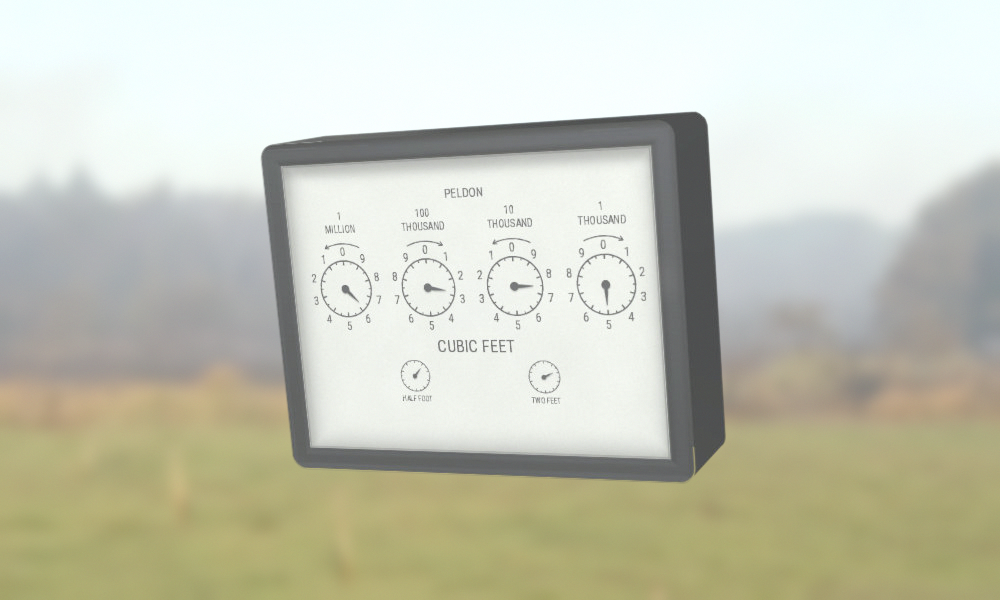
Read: 627500 (ft³)
